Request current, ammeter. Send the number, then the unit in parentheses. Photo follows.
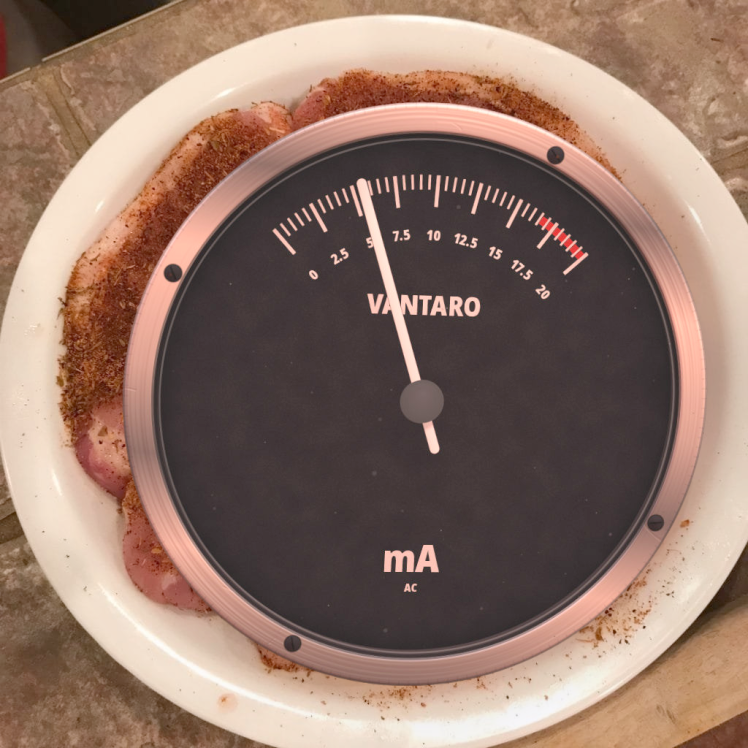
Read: 5.5 (mA)
